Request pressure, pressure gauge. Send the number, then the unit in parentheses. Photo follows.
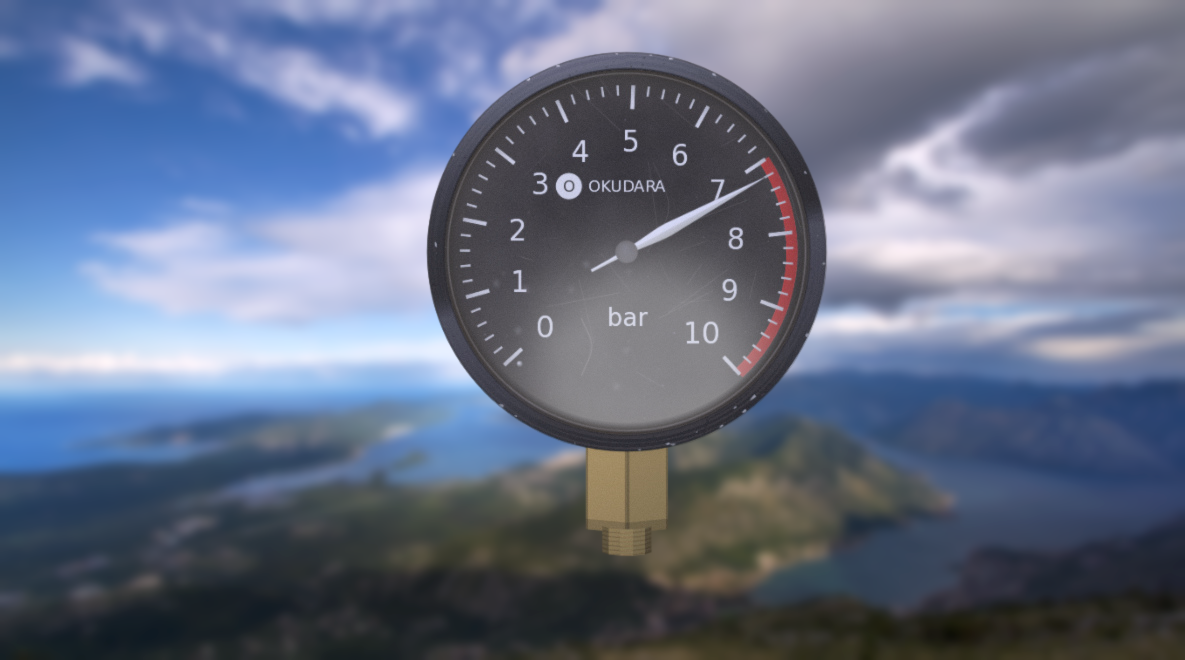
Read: 7.2 (bar)
